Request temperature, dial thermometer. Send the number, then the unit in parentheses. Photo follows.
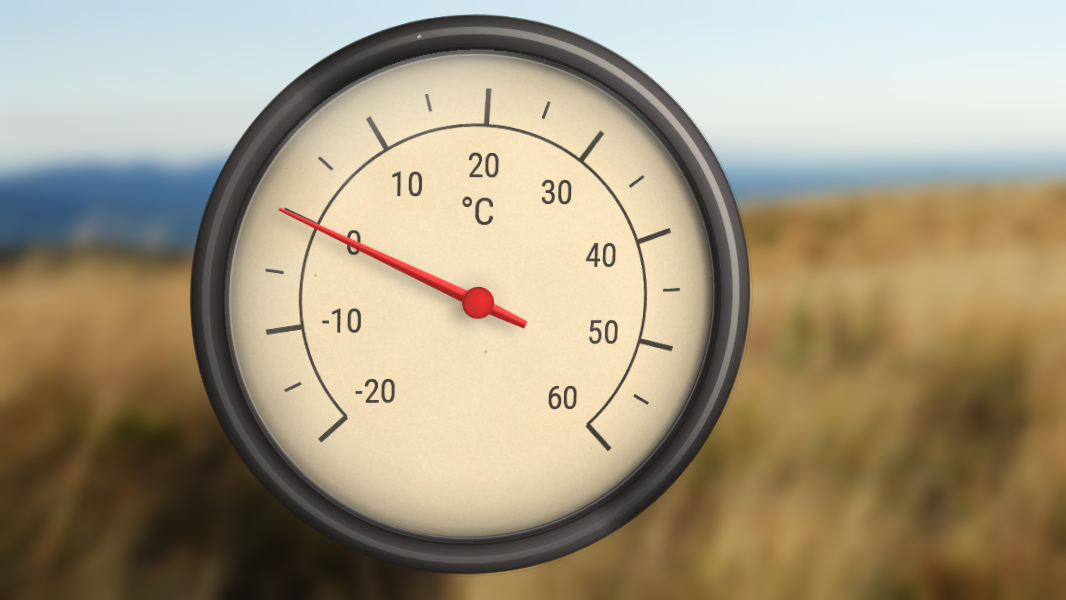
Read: 0 (°C)
